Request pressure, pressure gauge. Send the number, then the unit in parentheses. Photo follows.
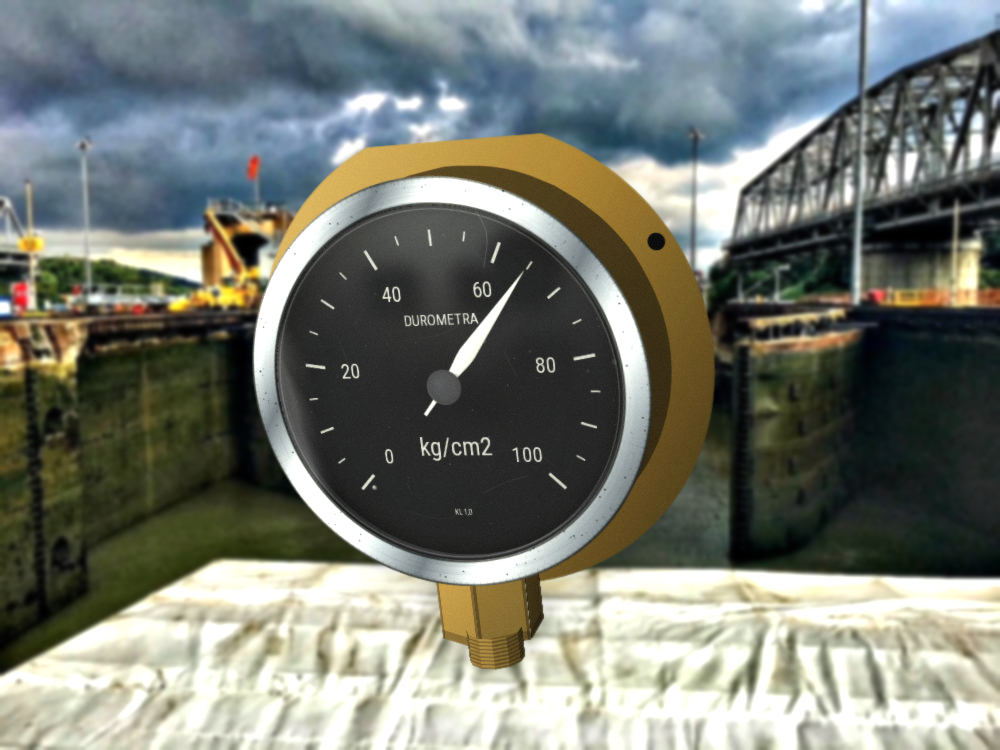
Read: 65 (kg/cm²)
